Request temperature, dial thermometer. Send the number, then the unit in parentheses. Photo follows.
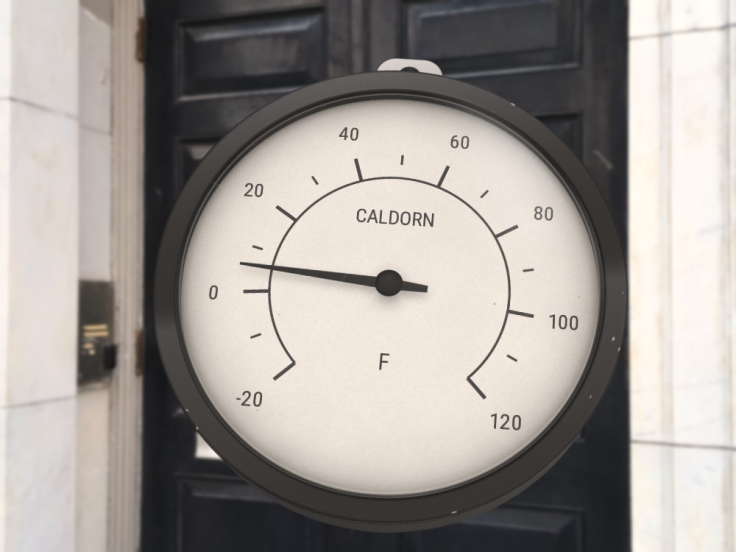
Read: 5 (°F)
